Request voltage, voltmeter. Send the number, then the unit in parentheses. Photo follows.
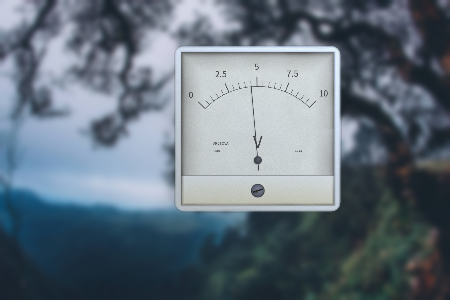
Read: 4.5 (V)
